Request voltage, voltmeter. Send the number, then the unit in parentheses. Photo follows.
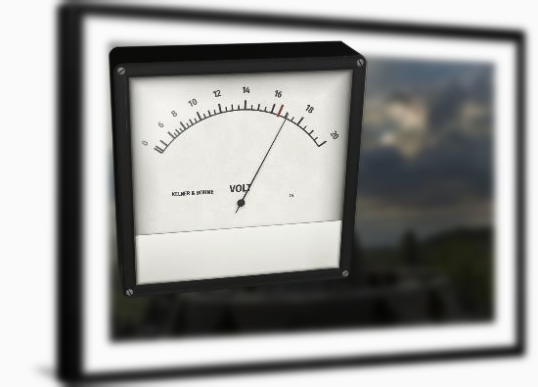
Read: 17 (V)
